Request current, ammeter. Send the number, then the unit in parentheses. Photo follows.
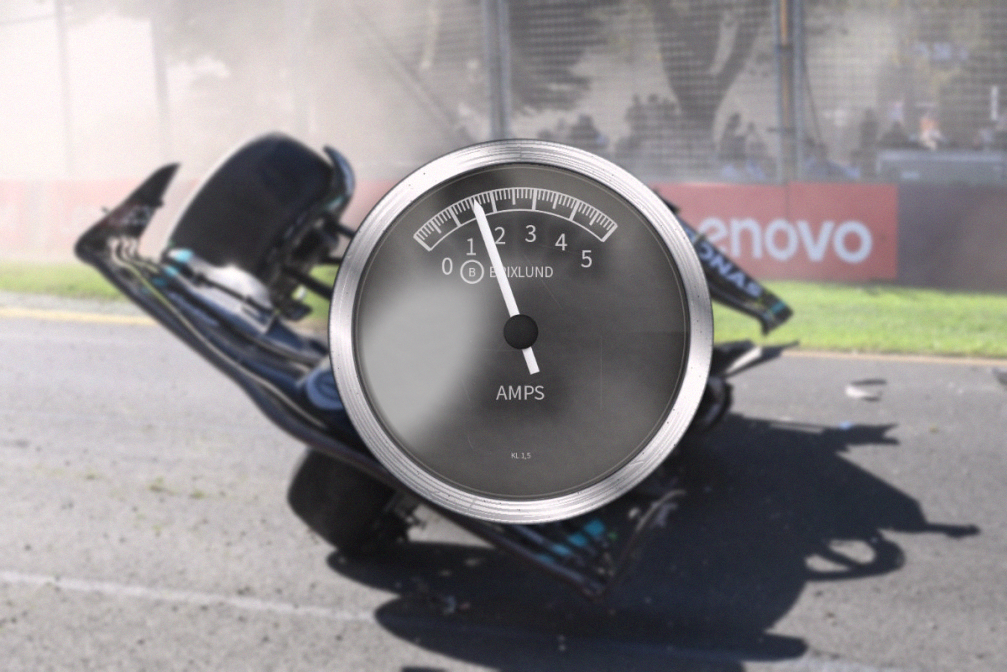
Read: 1.6 (A)
